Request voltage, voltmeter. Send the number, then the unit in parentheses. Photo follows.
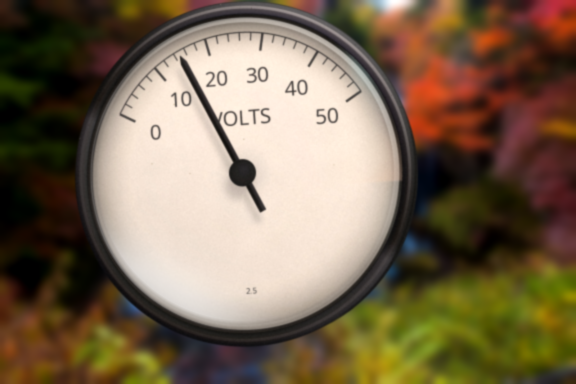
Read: 15 (V)
